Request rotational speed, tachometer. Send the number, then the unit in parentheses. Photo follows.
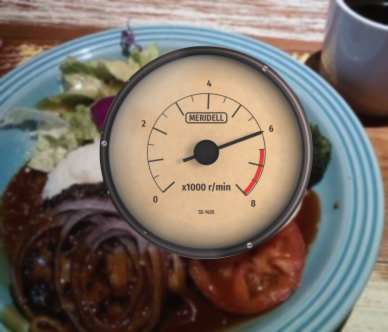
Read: 6000 (rpm)
